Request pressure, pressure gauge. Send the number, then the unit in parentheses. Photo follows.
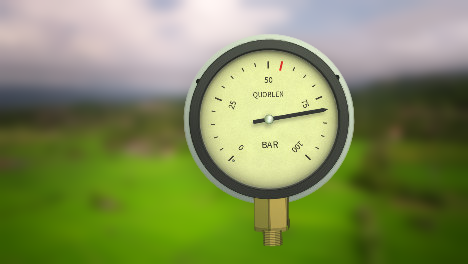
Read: 80 (bar)
